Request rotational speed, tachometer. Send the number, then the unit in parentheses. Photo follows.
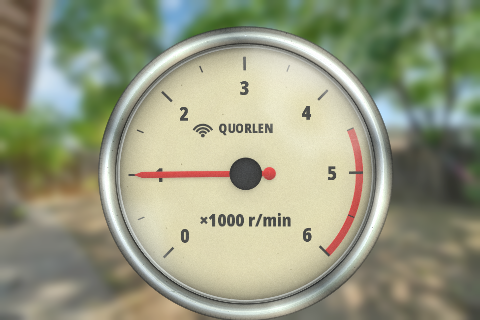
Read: 1000 (rpm)
